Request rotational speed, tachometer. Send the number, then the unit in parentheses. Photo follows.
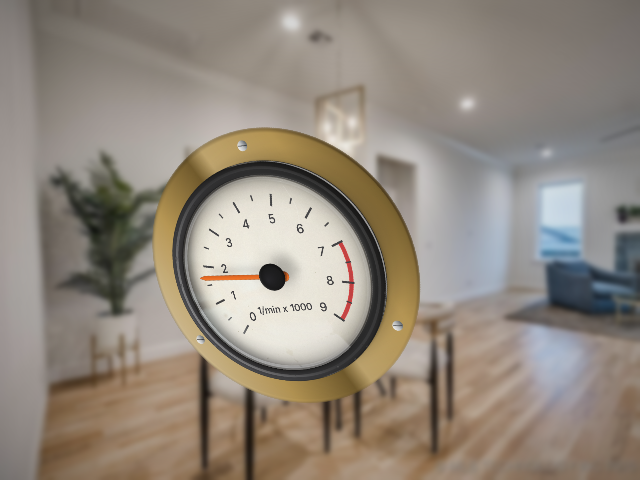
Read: 1750 (rpm)
